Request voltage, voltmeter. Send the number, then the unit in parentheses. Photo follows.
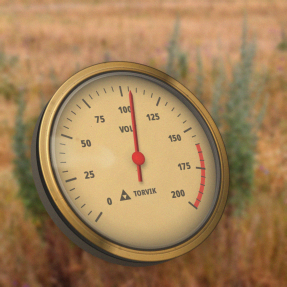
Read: 105 (V)
